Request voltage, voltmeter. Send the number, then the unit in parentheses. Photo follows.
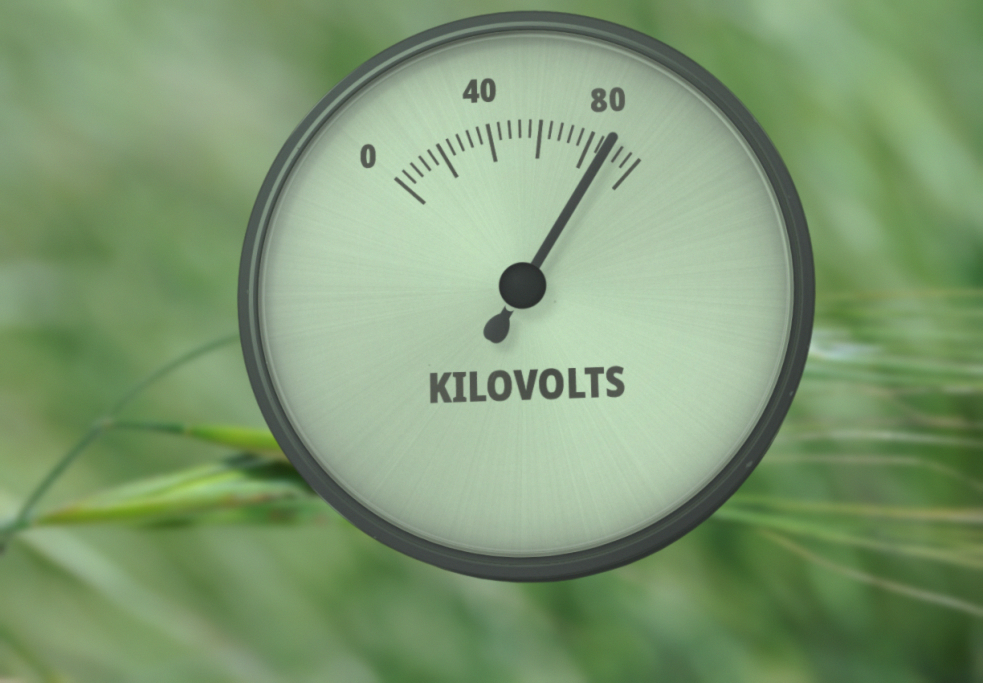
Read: 88 (kV)
